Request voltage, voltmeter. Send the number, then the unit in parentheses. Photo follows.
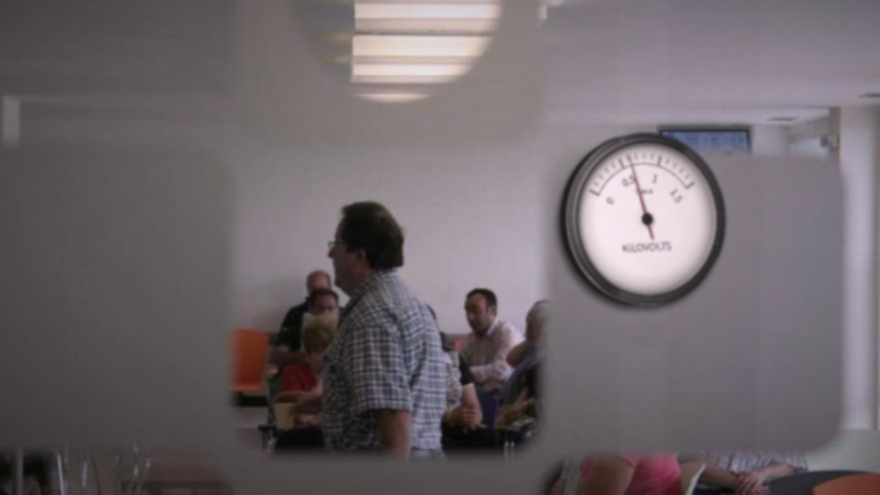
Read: 0.6 (kV)
